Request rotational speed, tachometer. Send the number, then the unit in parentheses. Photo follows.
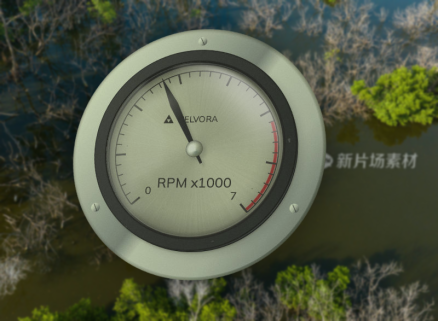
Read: 2700 (rpm)
